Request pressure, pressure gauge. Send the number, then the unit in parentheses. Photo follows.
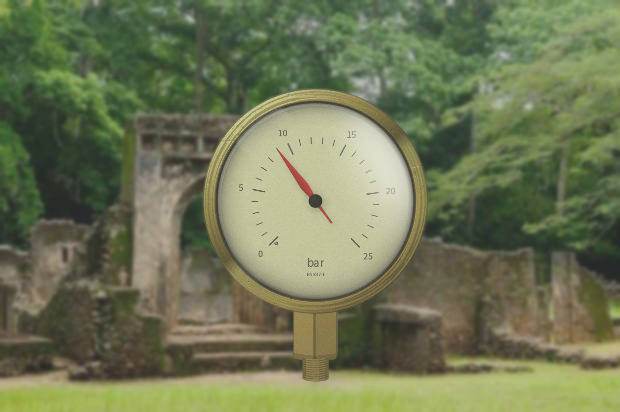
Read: 9 (bar)
